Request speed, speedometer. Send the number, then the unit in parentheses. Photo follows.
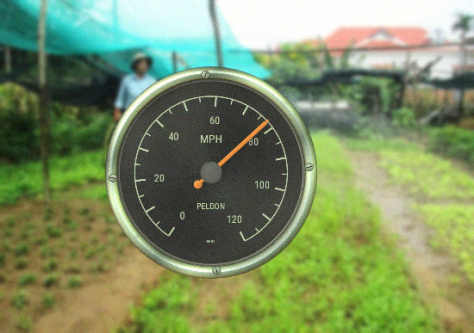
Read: 77.5 (mph)
